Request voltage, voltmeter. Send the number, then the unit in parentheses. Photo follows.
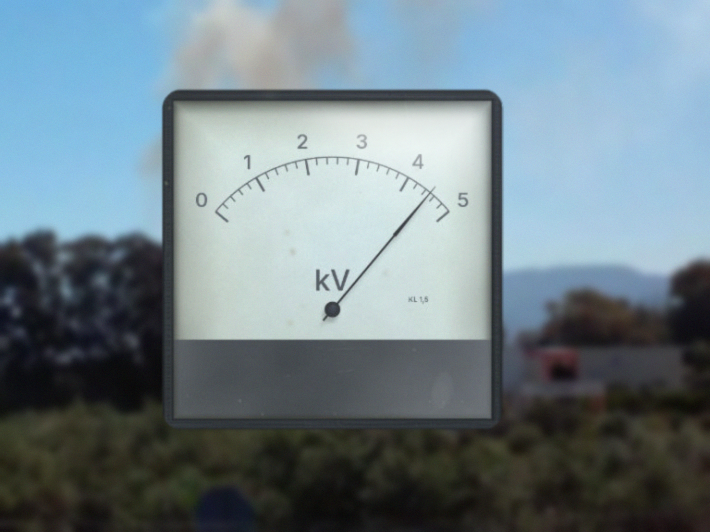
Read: 4.5 (kV)
